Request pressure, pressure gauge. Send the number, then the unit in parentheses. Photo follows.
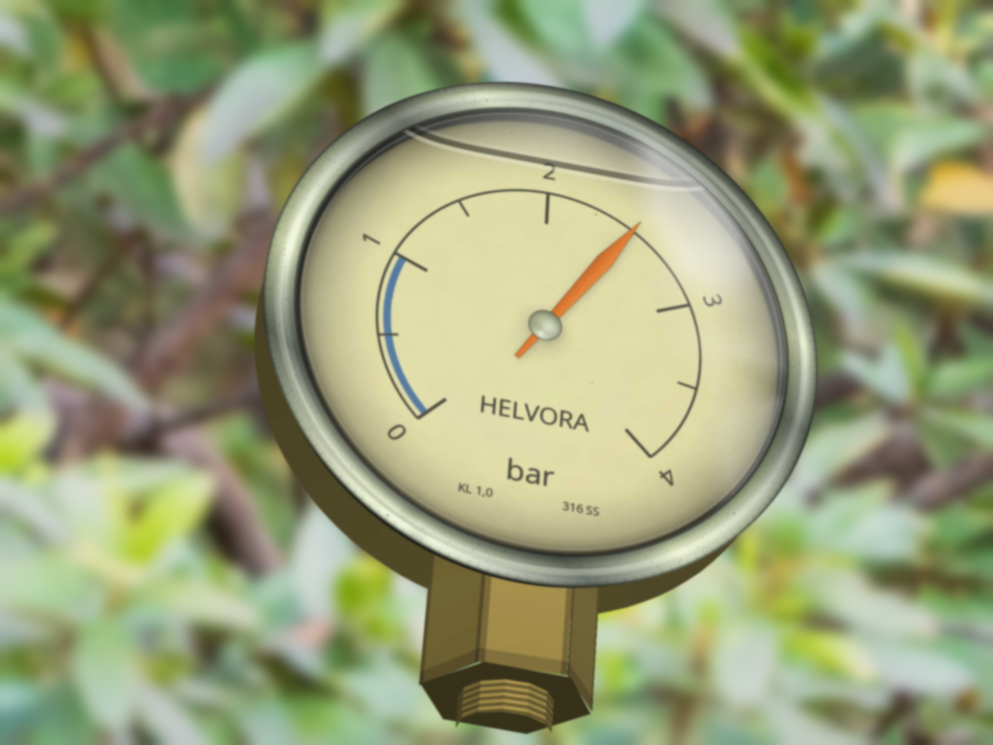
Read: 2.5 (bar)
